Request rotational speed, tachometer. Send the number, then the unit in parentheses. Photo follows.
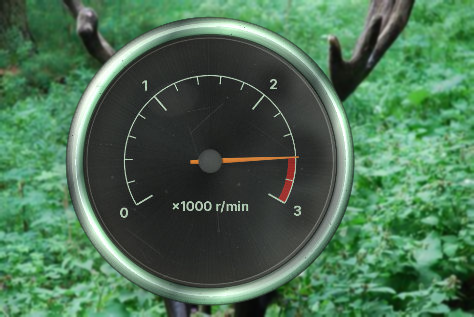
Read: 2600 (rpm)
